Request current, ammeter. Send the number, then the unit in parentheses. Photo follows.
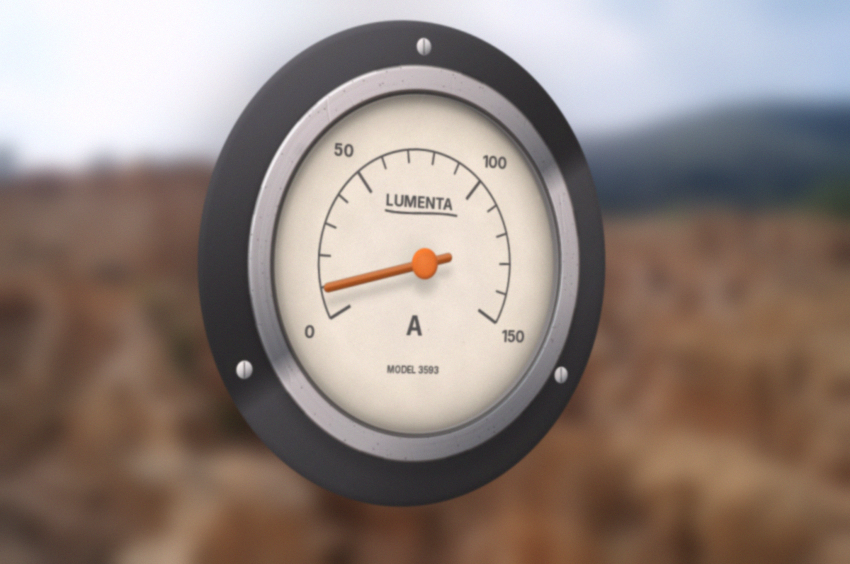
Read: 10 (A)
